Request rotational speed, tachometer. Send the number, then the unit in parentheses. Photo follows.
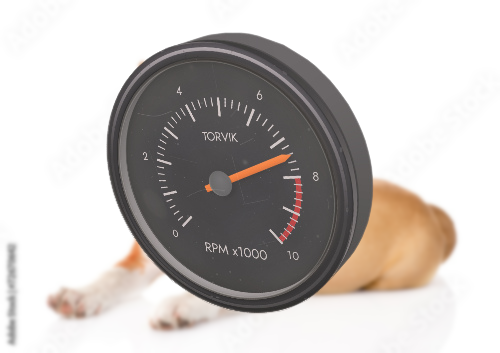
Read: 7400 (rpm)
